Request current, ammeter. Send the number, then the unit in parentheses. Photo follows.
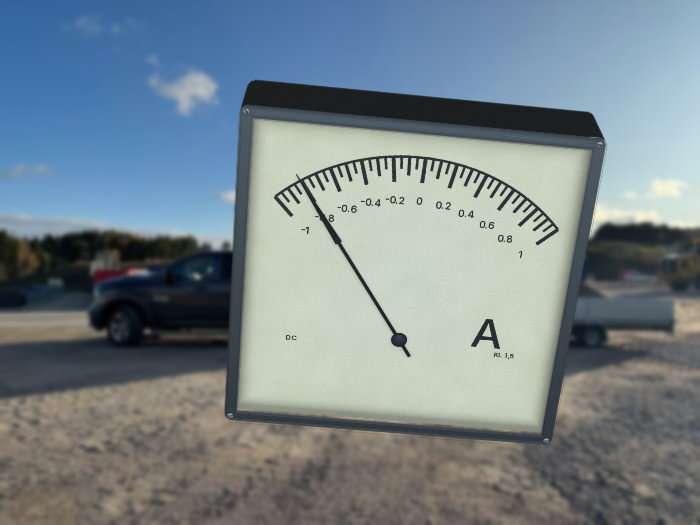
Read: -0.8 (A)
